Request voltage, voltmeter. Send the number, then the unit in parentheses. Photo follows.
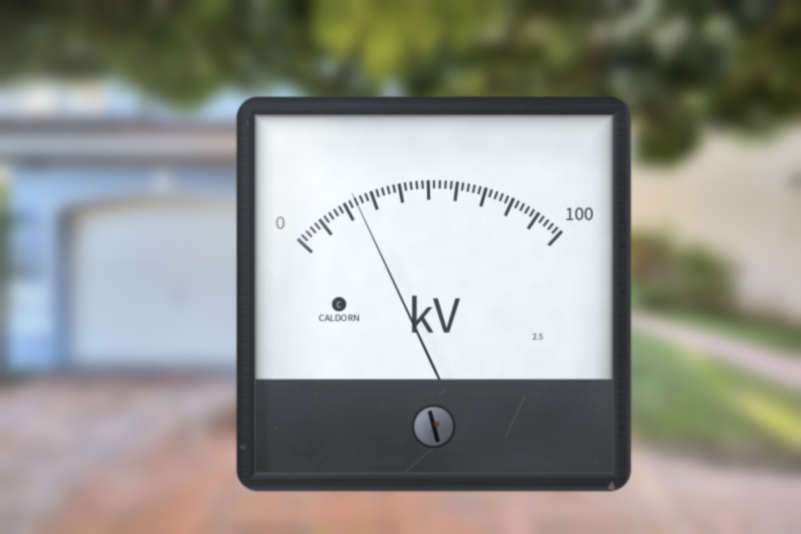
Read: 24 (kV)
